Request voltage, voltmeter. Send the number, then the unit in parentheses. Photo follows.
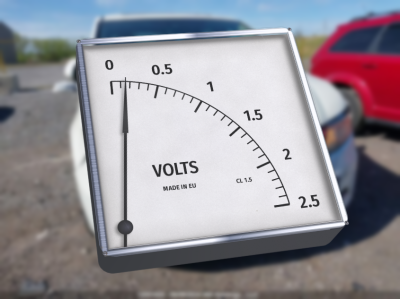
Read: 0.15 (V)
